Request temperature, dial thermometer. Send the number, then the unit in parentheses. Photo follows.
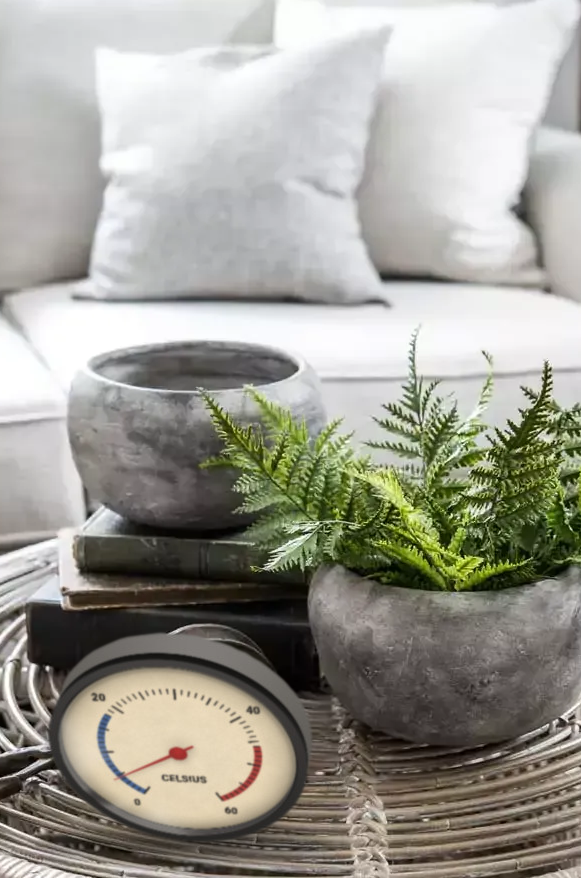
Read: 5 (°C)
